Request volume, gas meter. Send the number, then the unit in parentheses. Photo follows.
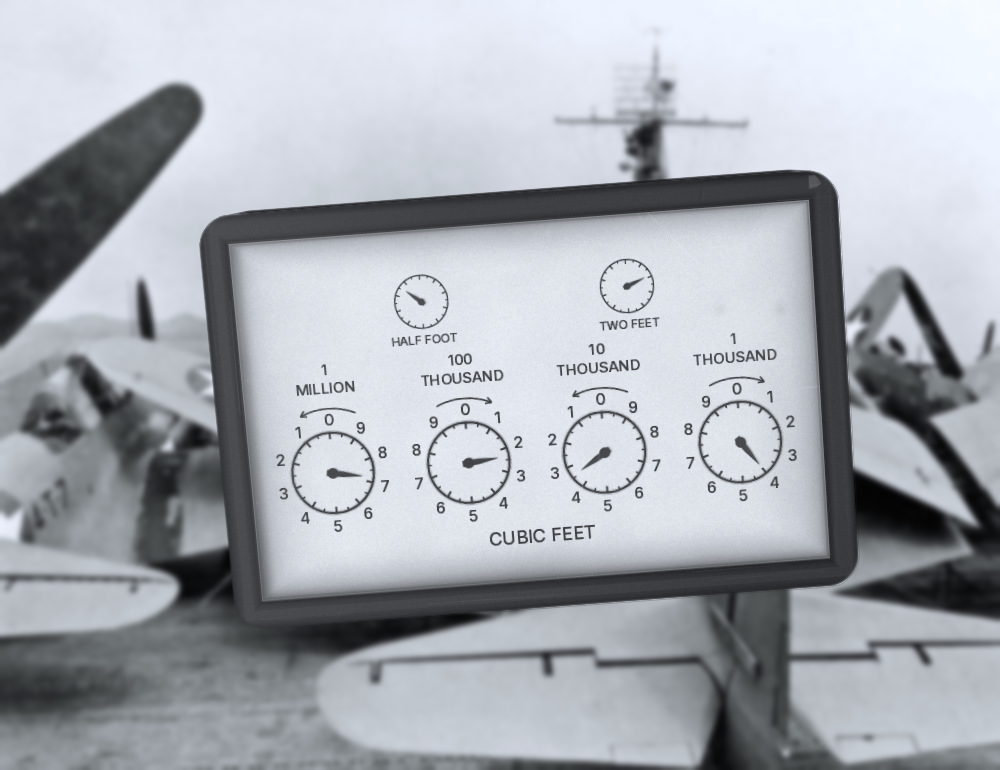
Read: 723400 (ft³)
